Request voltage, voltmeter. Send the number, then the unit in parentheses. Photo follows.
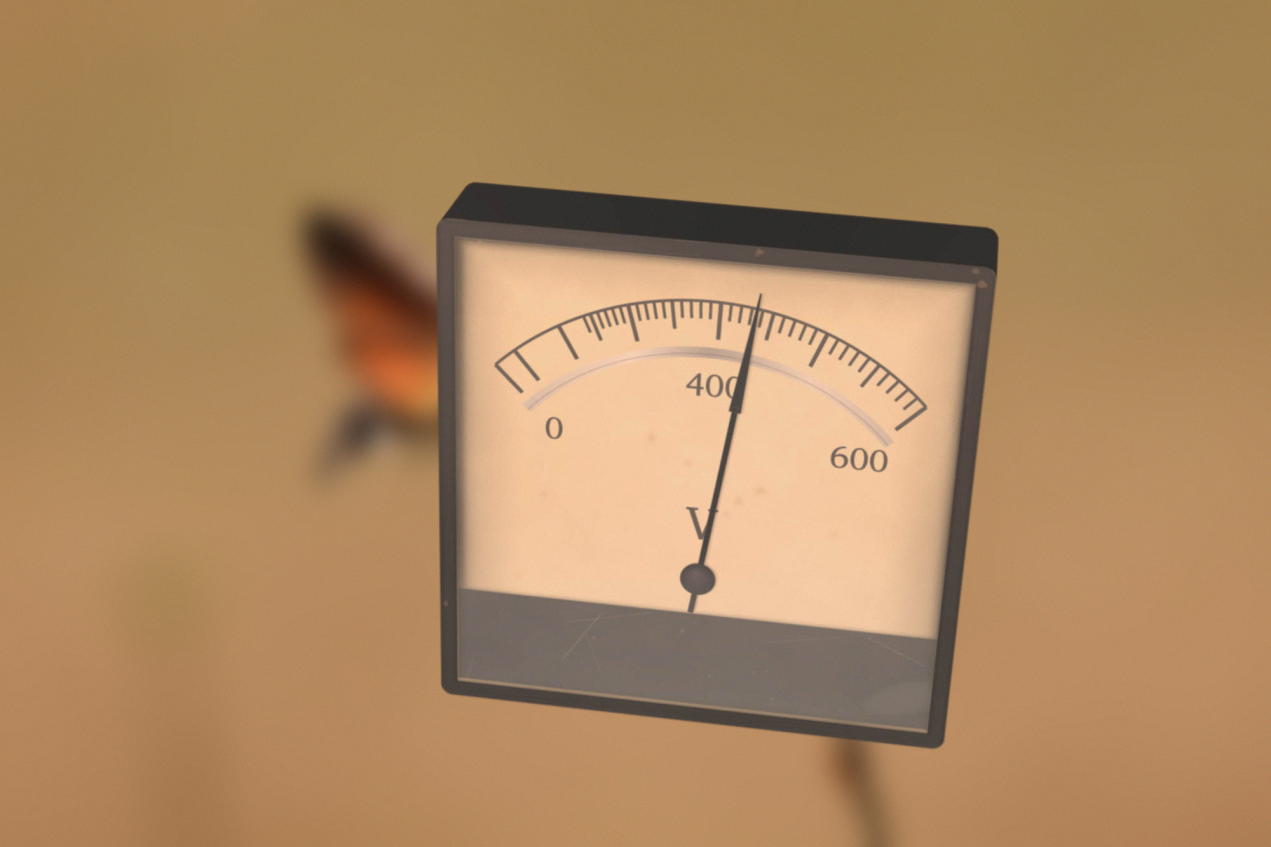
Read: 435 (V)
